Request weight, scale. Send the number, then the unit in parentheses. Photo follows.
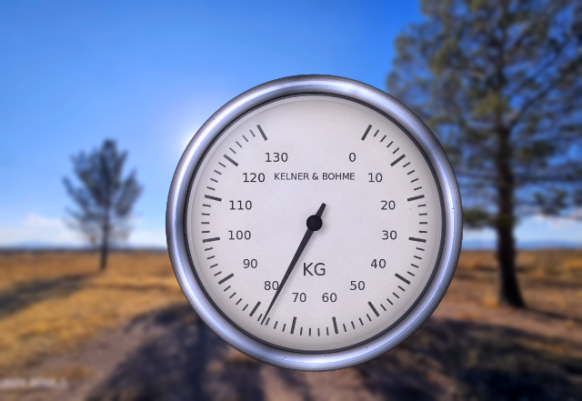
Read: 77 (kg)
